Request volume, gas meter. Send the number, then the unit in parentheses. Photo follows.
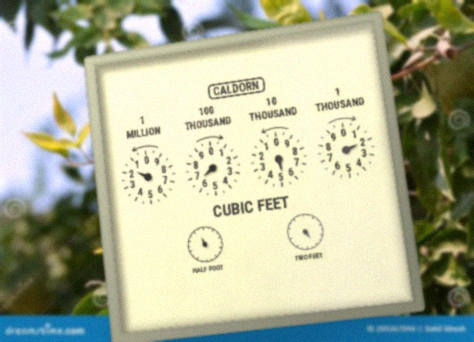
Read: 165200 (ft³)
